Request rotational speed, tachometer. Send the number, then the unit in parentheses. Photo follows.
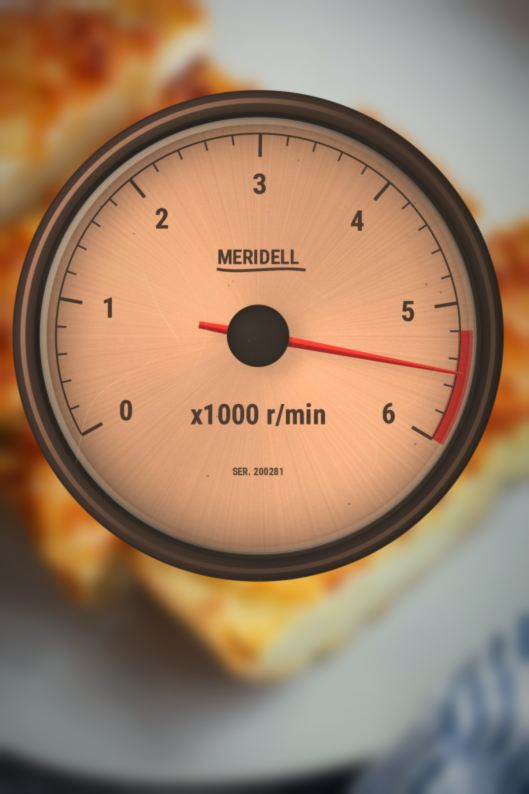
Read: 5500 (rpm)
